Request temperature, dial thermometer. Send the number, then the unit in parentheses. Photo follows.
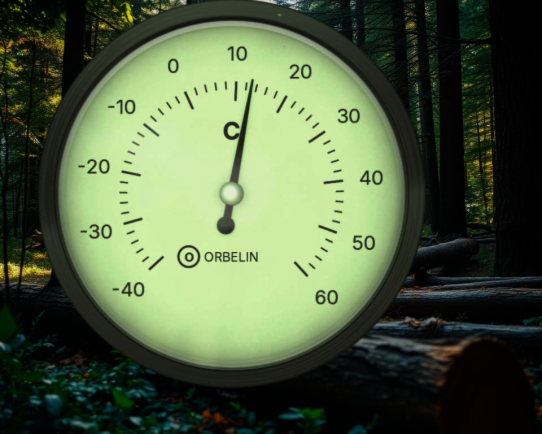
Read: 13 (°C)
